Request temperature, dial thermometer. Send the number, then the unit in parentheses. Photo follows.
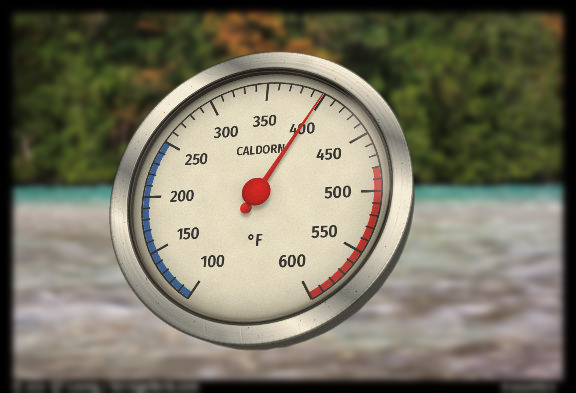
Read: 400 (°F)
